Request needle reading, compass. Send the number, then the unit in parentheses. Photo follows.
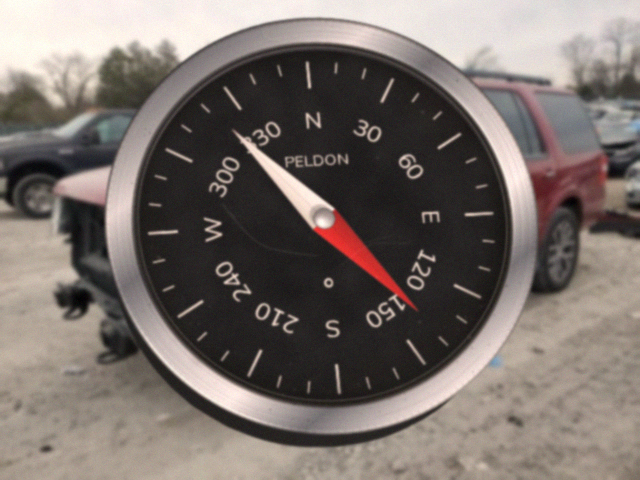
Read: 140 (°)
